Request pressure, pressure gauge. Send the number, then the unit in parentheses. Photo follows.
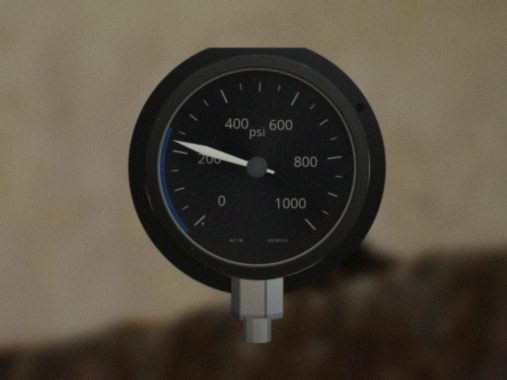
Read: 225 (psi)
